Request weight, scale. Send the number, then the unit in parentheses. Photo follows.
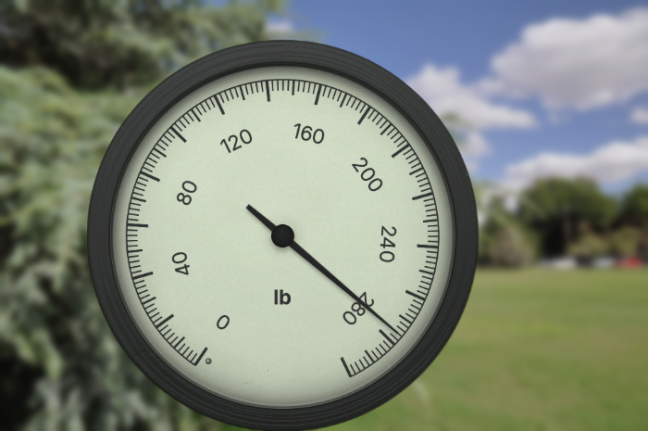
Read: 276 (lb)
